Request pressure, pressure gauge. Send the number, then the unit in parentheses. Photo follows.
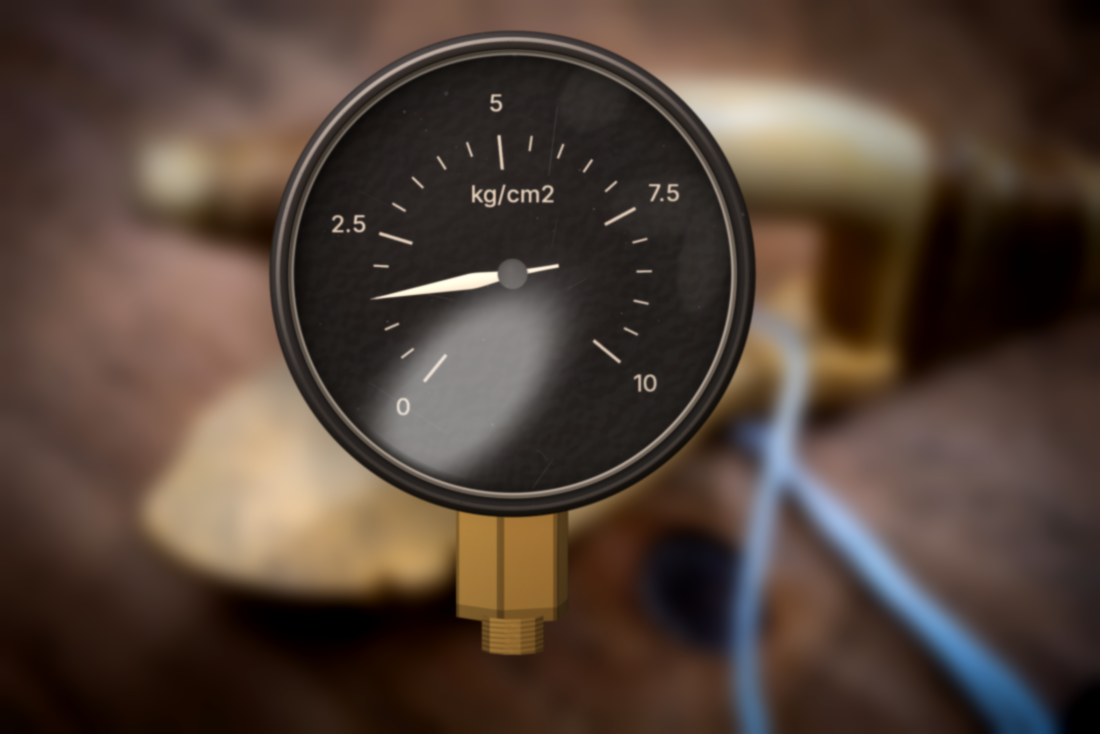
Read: 1.5 (kg/cm²)
